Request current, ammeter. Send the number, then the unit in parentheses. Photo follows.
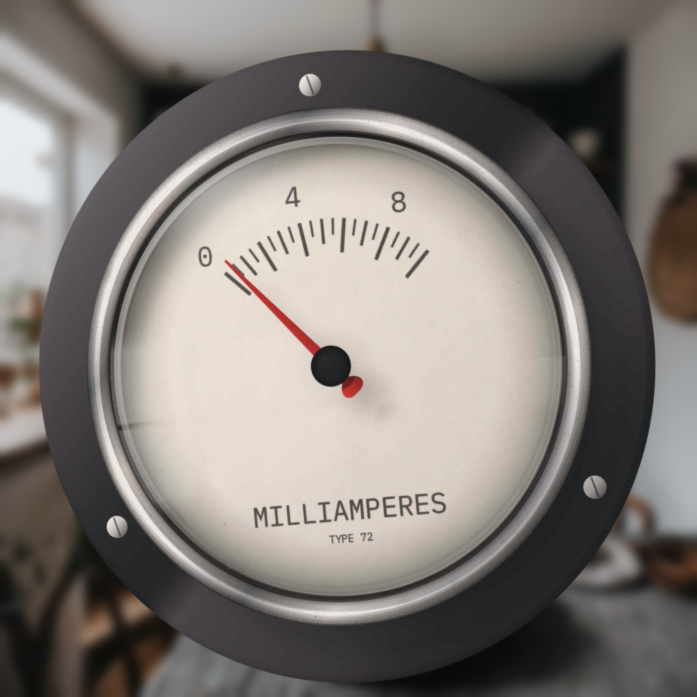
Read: 0.5 (mA)
